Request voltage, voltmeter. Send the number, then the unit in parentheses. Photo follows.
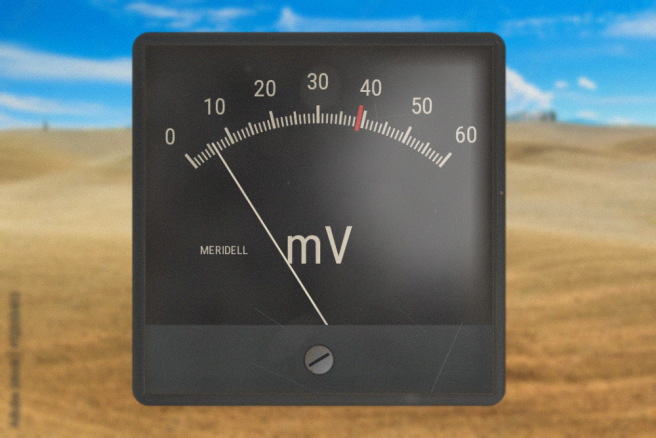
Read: 6 (mV)
